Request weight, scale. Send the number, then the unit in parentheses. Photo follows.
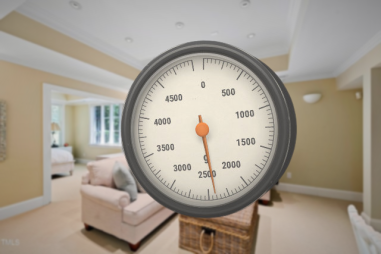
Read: 2400 (g)
